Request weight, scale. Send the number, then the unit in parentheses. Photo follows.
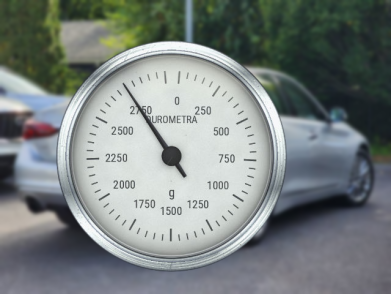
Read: 2750 (g)
